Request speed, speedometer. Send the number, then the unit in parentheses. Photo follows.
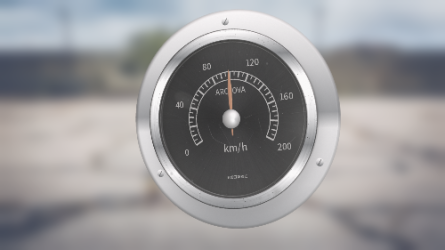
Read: 100 (km/h)
